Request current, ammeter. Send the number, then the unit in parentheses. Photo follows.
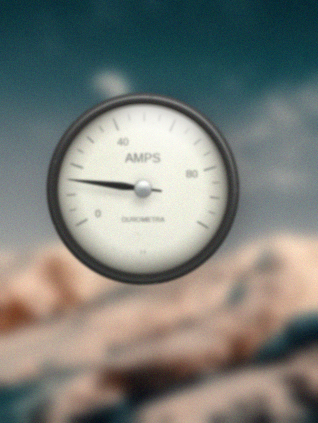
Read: 15 (A)
